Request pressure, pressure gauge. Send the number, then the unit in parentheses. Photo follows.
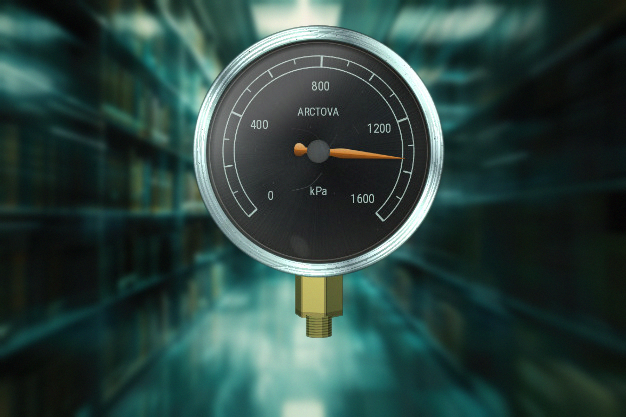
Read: 1350 (kPa)
